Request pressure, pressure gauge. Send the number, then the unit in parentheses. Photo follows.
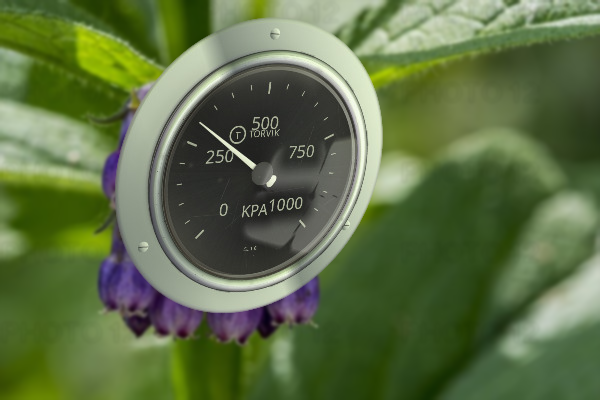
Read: 300 (kPa)
